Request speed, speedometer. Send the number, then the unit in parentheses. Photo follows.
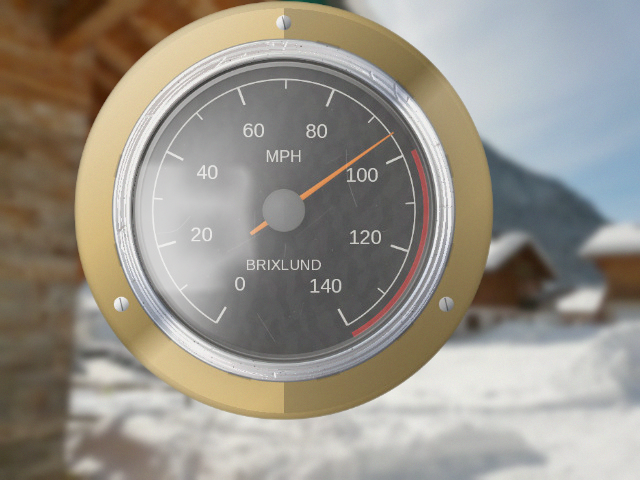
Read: 95 (mph)
